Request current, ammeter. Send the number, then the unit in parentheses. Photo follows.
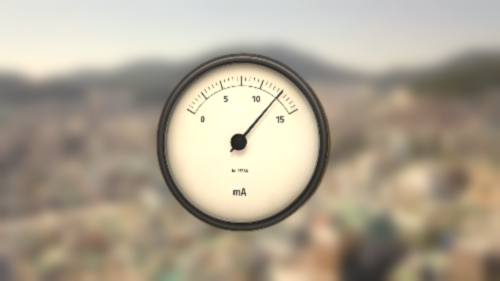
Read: 12.5 (mA)
